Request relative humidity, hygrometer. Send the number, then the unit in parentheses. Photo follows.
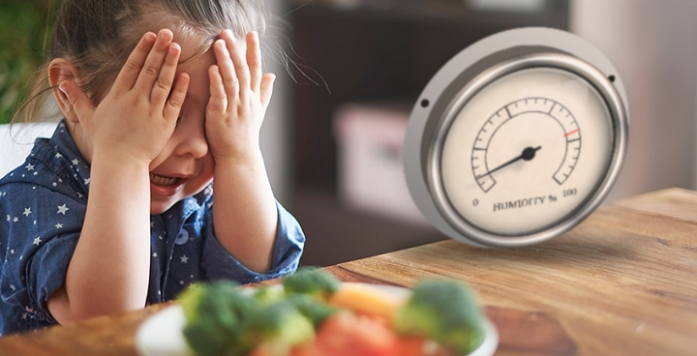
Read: 8 (%)
